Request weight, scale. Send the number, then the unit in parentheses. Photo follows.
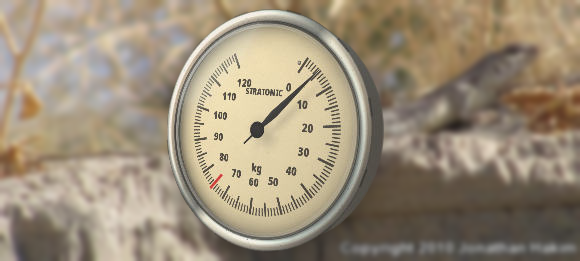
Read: 5 (kg)
